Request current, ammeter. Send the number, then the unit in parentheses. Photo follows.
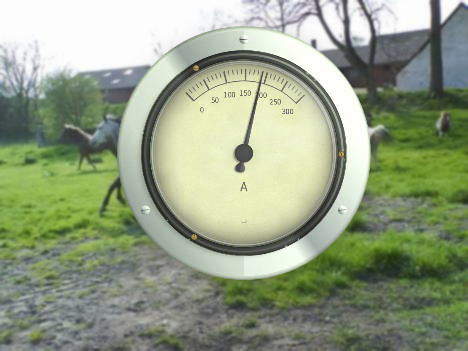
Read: 190 (A)
